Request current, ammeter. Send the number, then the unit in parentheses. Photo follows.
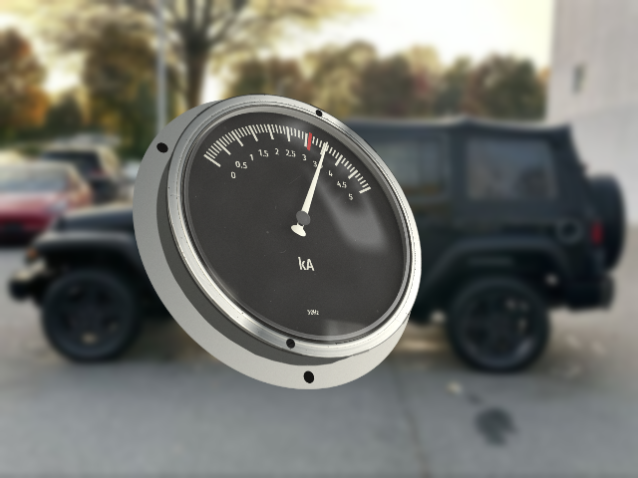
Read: 3.5 (kA)
